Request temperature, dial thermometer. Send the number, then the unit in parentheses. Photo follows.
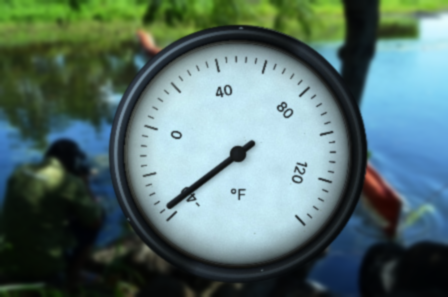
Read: -36 (°F)
